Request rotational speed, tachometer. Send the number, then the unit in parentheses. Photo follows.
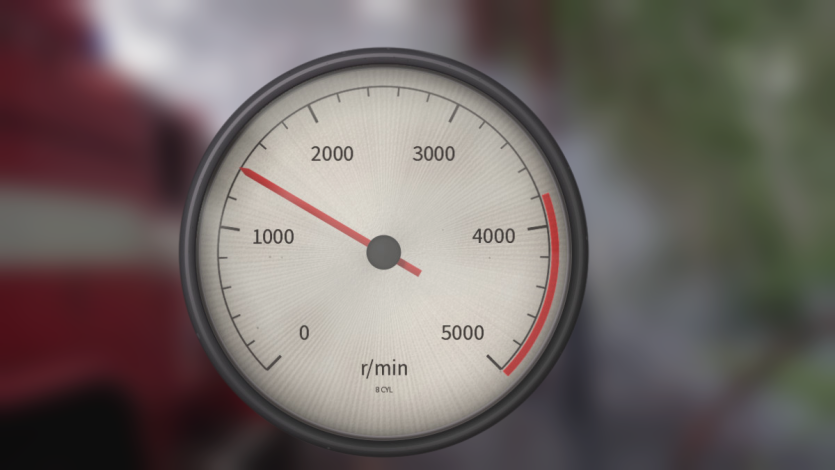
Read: 1400 (rpm)
